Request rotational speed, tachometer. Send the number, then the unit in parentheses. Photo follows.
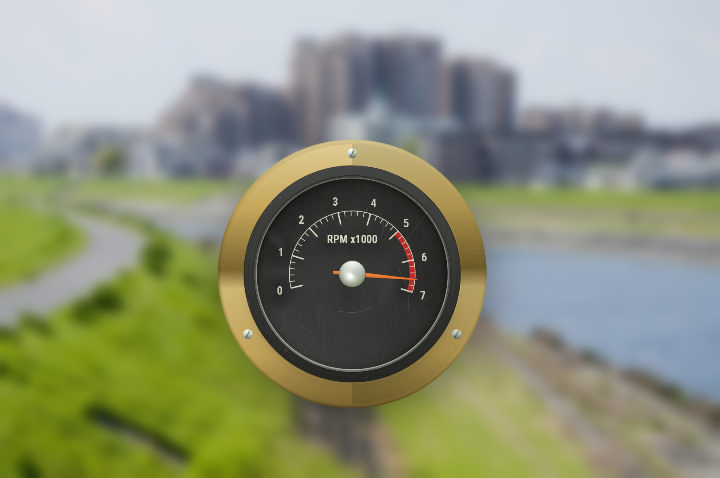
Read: 6600 (rpm)
